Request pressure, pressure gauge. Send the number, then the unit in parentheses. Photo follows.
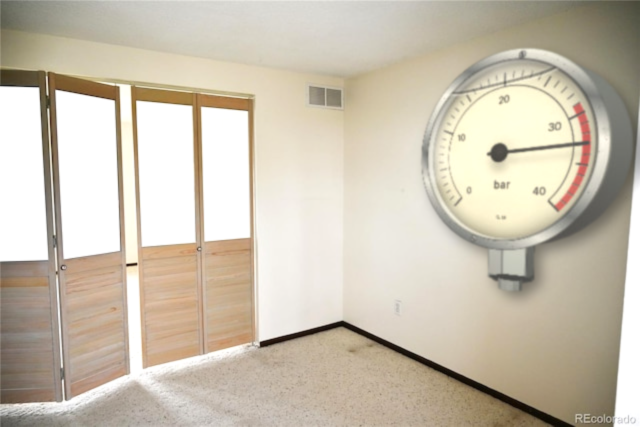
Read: 33 (bar)
